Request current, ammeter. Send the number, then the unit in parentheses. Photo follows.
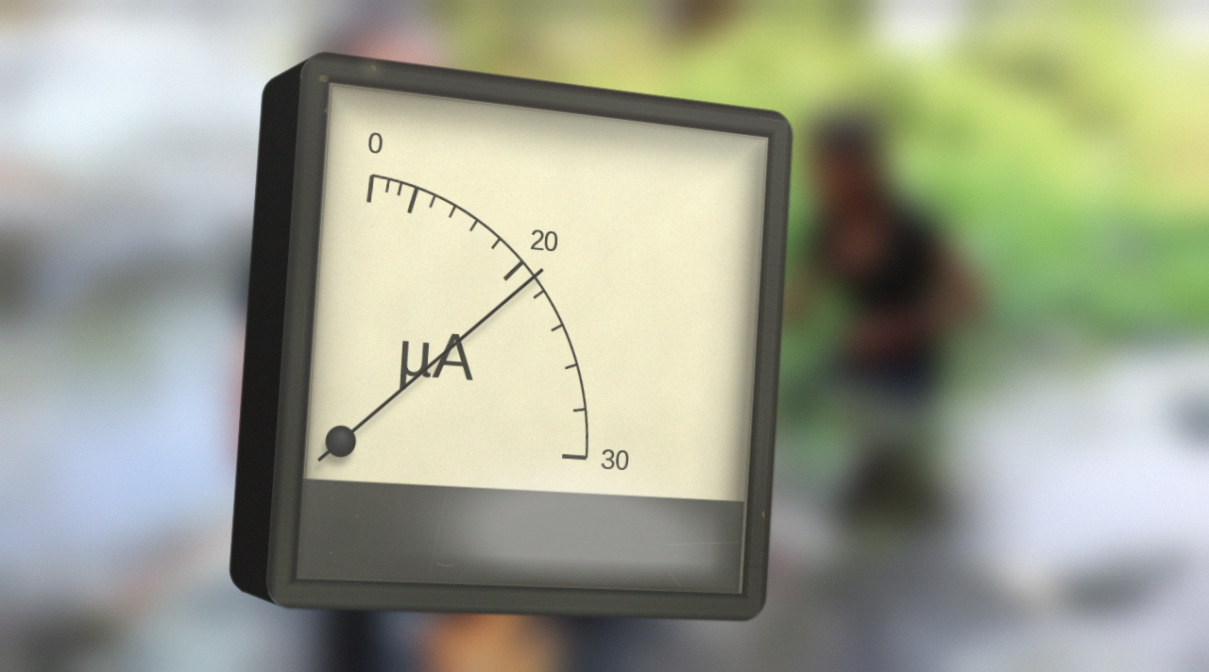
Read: 21 (µA)
